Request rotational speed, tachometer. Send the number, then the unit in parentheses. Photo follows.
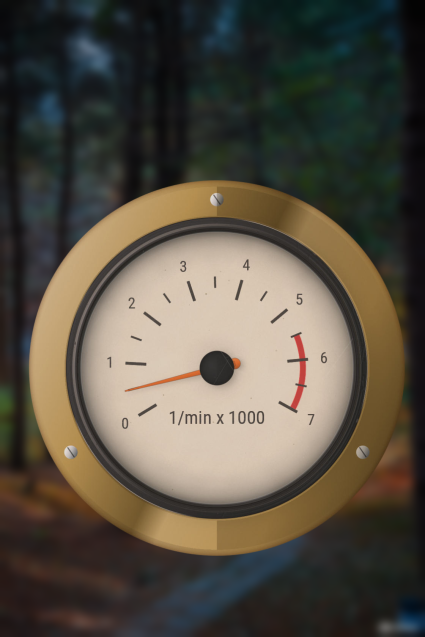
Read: 500 (rpm)
